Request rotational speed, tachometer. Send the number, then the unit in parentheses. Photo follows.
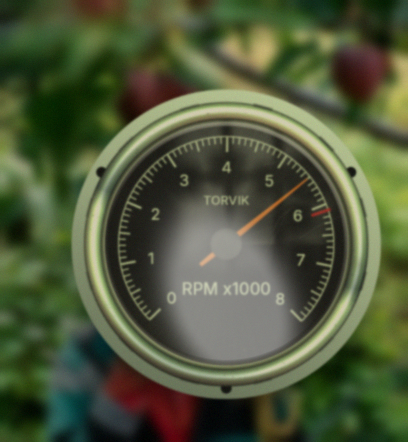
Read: 5500 (rpm)
